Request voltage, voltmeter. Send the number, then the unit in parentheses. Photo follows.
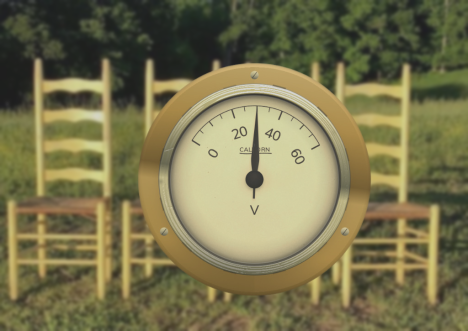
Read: 30 (V)
